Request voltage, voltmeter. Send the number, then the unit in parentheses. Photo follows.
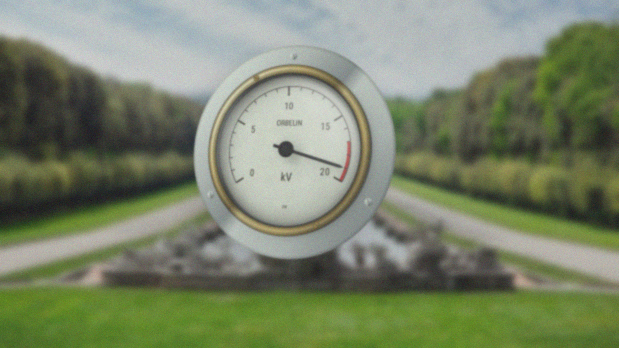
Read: 19 (kV)
